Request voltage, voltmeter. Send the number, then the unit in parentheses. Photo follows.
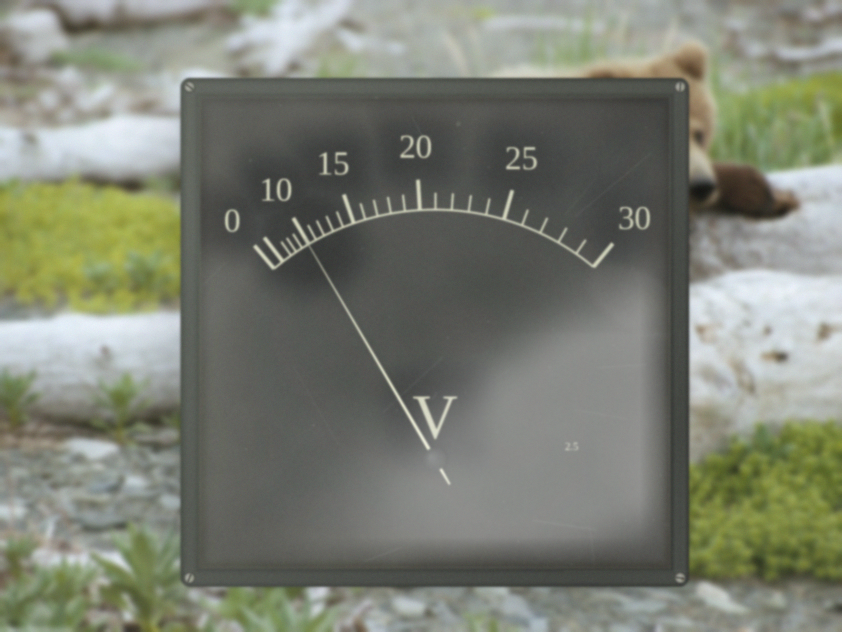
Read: 10 (V)
